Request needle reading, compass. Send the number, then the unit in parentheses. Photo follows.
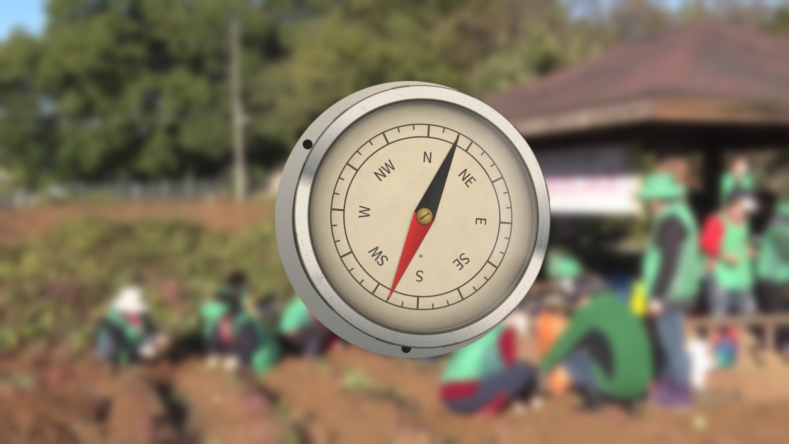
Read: 200 (°)
